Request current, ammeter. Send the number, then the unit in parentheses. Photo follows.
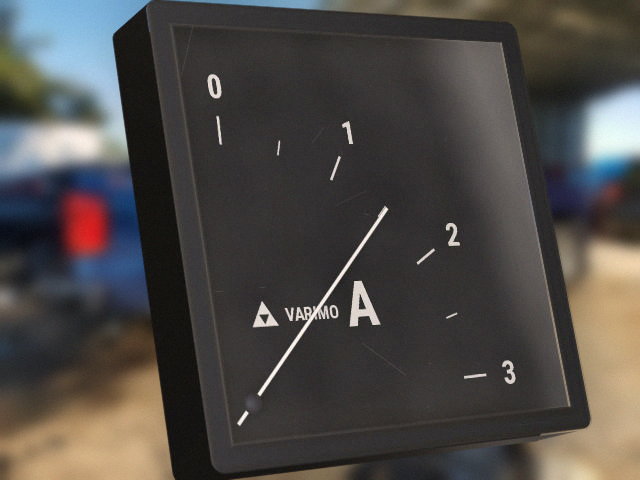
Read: 1.5 (A)
